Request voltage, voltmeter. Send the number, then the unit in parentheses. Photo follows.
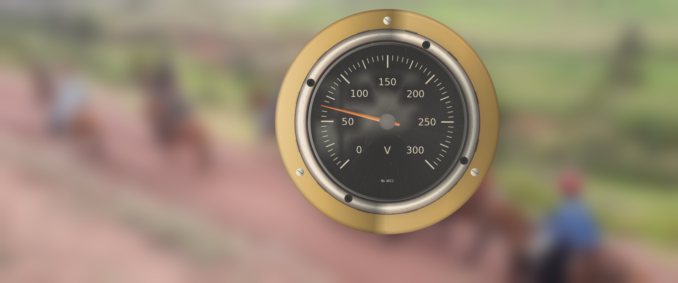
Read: 65 (V)
